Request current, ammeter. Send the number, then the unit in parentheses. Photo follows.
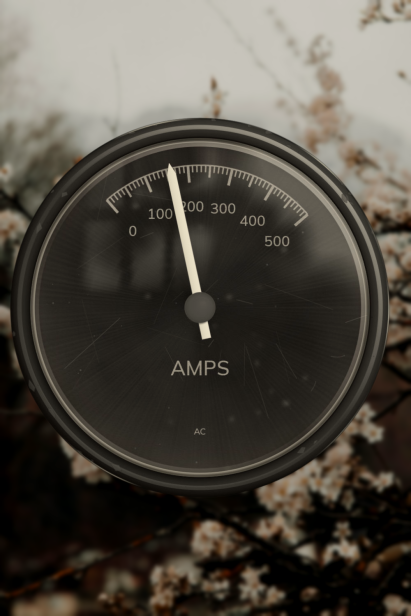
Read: 160 (A)
